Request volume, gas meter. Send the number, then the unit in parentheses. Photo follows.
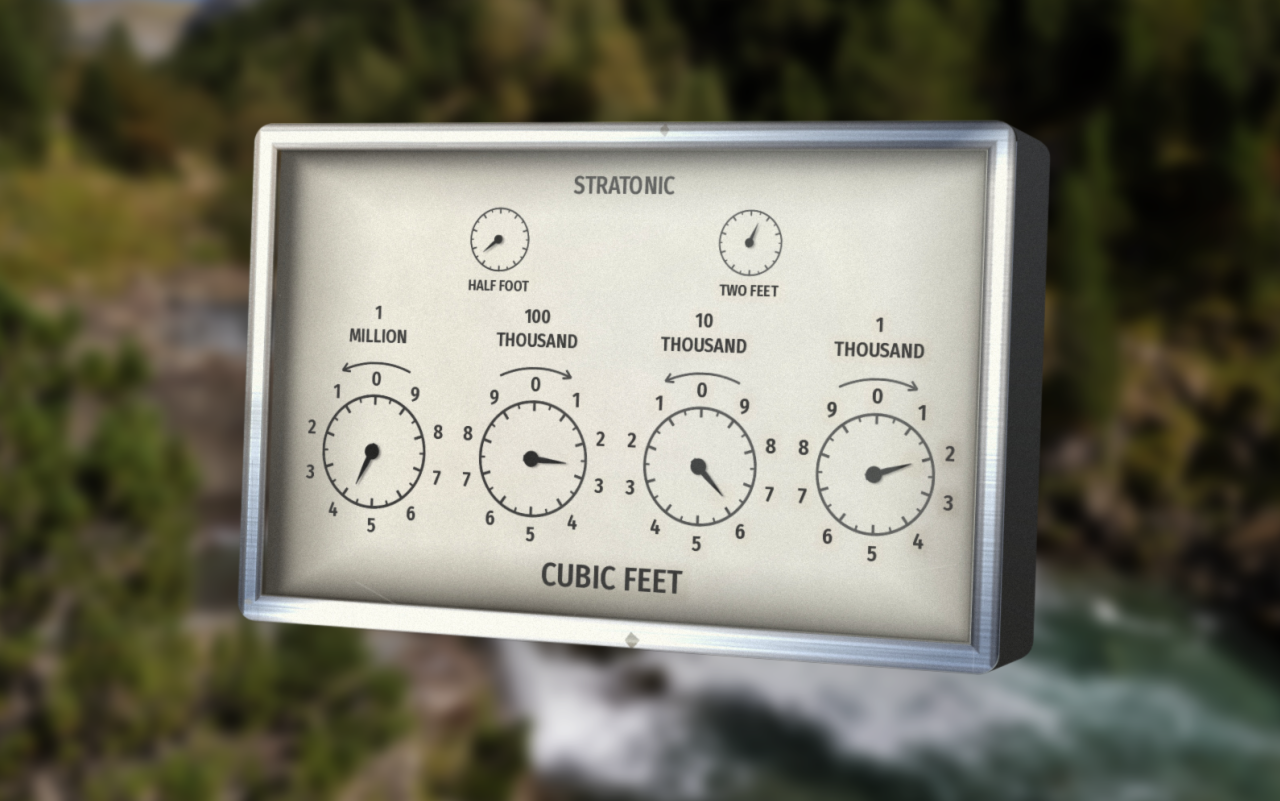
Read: 426200 (ft³)
